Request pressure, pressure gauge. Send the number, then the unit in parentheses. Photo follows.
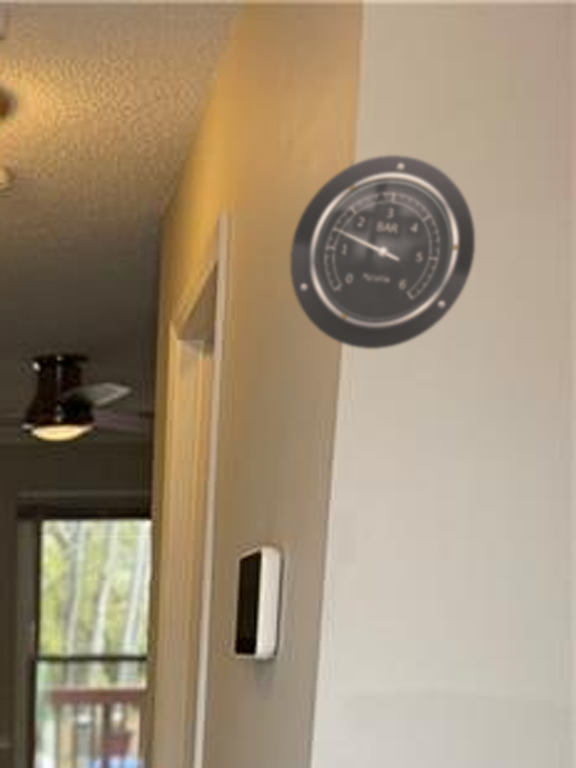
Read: 1.4 (bar)
